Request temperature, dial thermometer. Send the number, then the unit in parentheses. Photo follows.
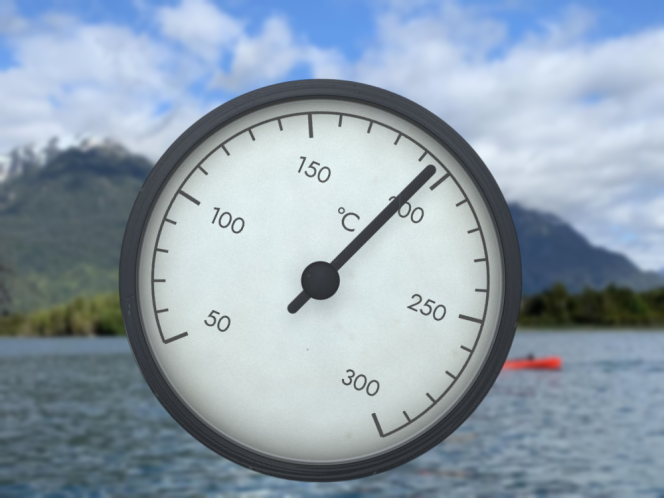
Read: 195 (°C)
